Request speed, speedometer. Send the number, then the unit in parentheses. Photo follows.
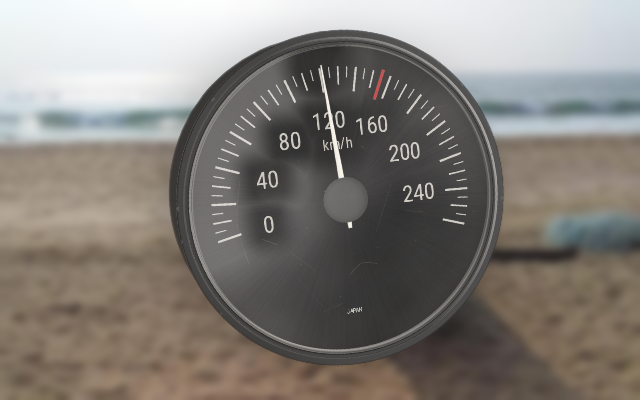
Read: 120 (km/h)
